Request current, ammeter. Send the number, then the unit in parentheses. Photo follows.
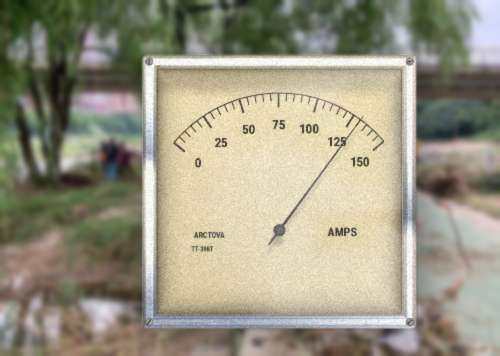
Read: 130 (A)
